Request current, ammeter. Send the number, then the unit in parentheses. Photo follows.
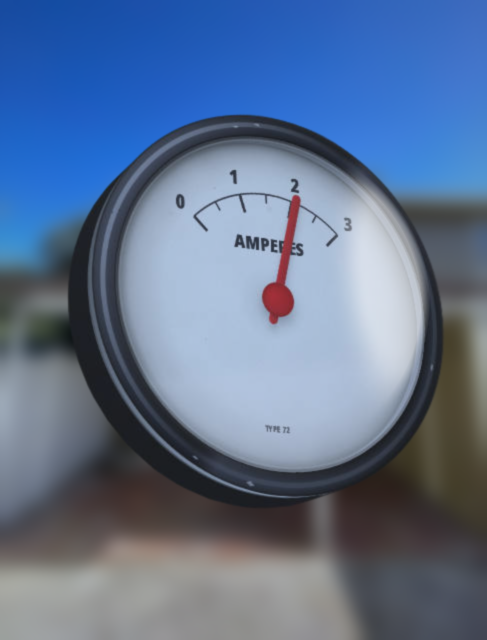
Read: 2 (A)
